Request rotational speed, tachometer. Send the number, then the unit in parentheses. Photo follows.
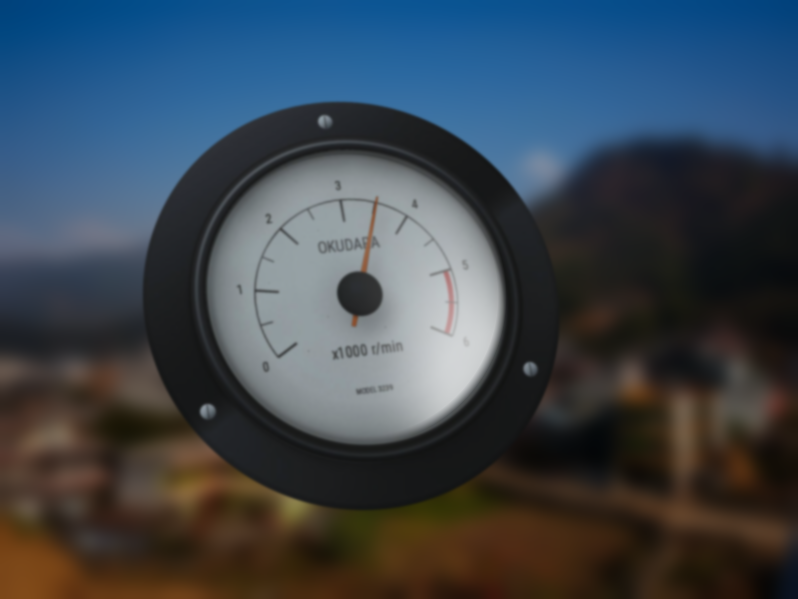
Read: 3500 (rpm)
